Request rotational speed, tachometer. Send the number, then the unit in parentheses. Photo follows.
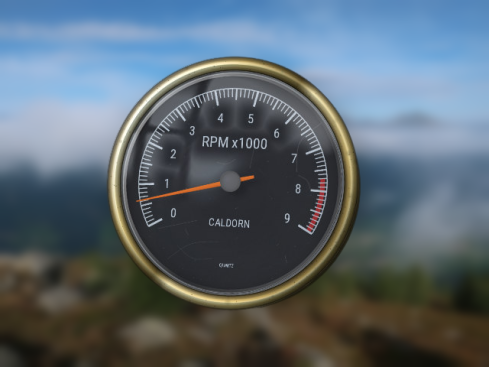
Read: 600 (rpm)
